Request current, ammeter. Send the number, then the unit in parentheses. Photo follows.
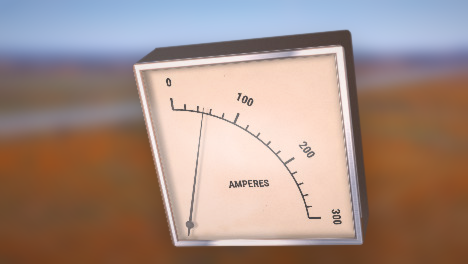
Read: 50 (A)
